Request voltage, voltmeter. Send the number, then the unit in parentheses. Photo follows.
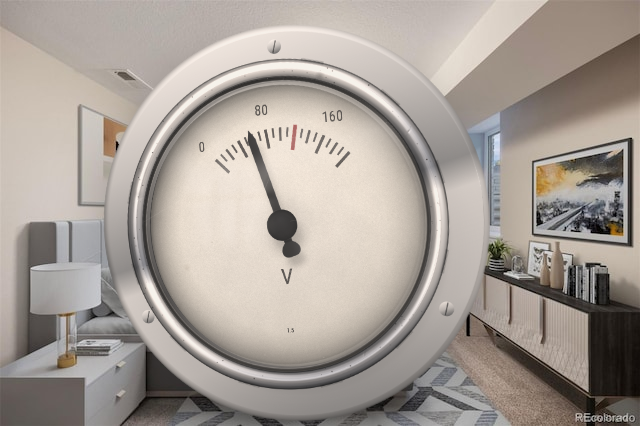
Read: 60 (V)
